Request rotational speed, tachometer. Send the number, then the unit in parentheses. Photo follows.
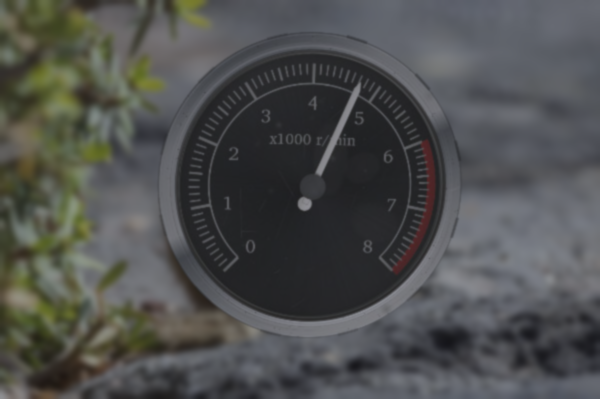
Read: 4700 (rpm)
